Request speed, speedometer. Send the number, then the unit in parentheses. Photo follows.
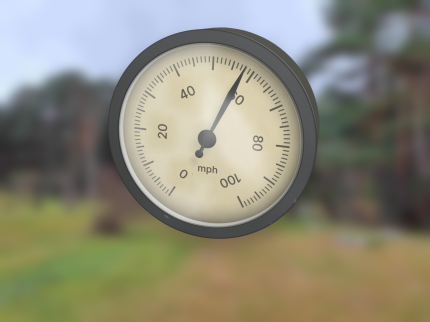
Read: 58 (mph)
